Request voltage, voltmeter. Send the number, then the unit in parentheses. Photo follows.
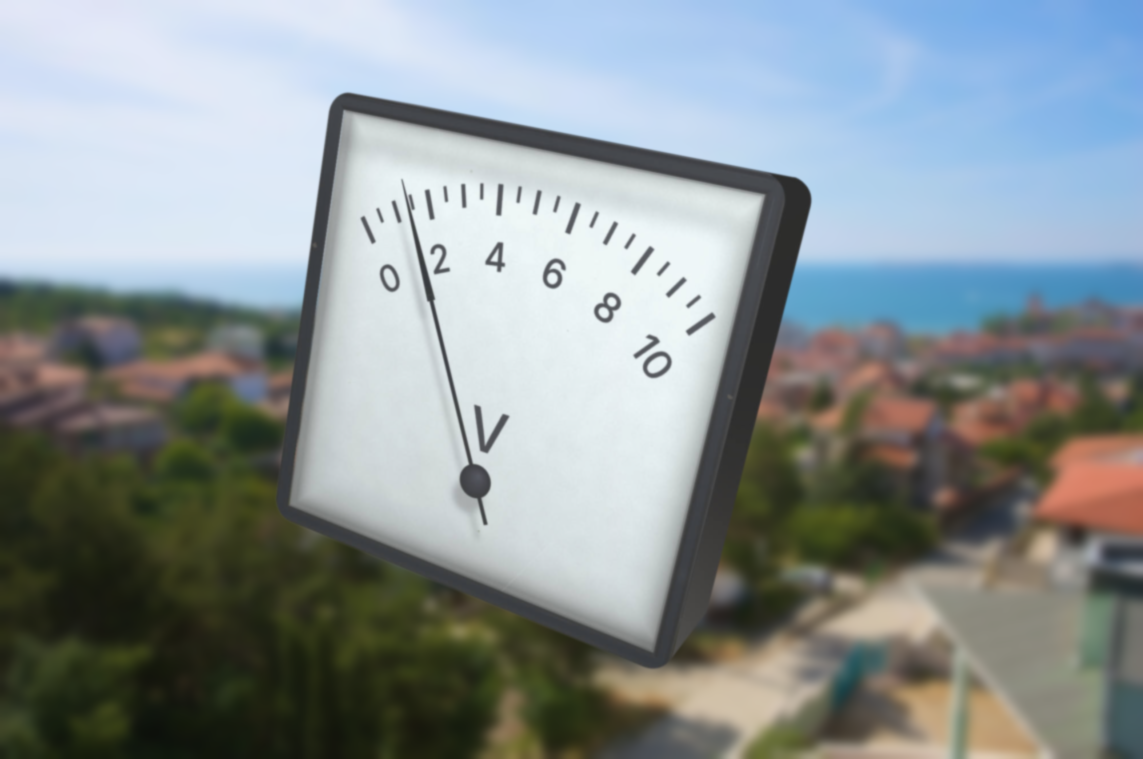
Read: 1.5 (V)
